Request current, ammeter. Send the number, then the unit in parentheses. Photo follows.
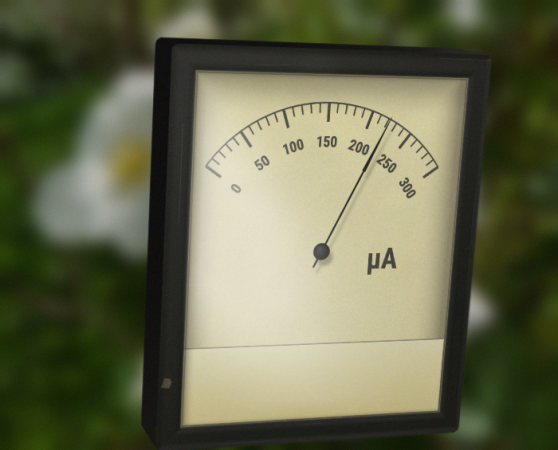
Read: 220 (µA)
